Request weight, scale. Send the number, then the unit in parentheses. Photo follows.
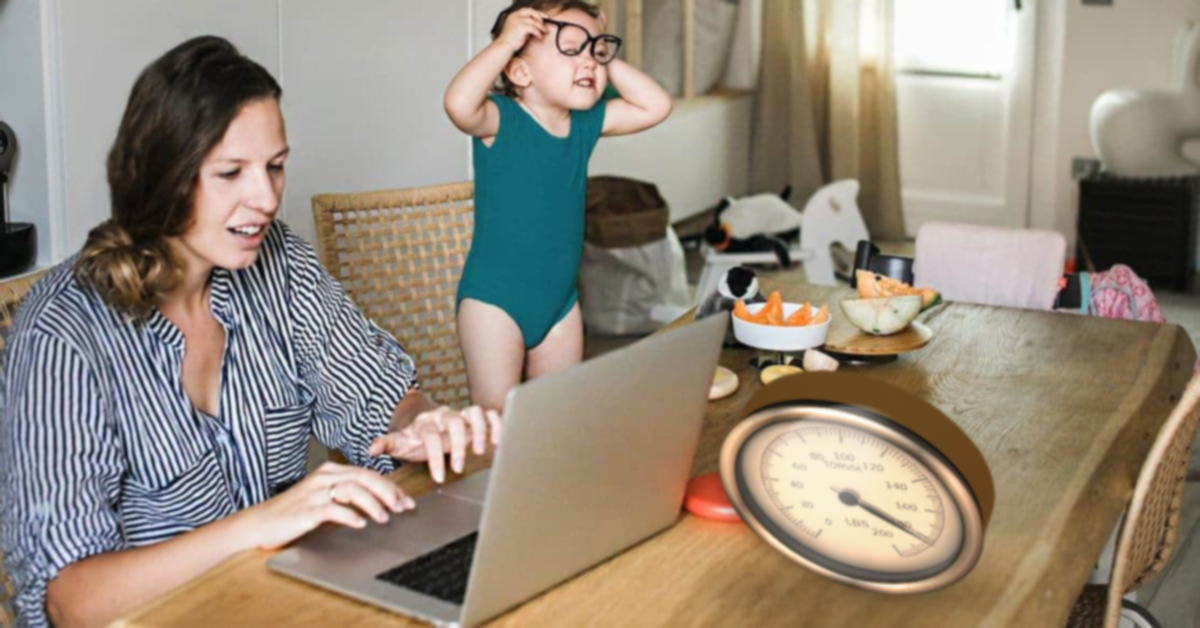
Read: 180 (lb)
